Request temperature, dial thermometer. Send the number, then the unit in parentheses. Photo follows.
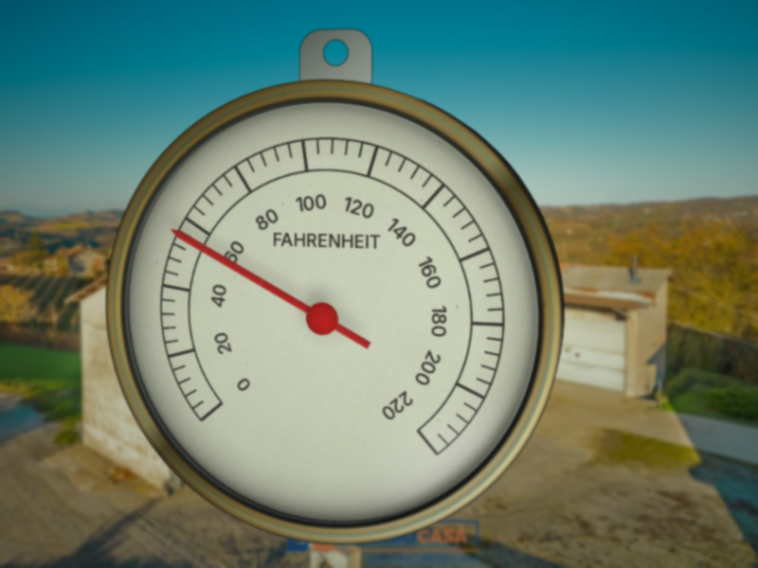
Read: 56 (°F)
